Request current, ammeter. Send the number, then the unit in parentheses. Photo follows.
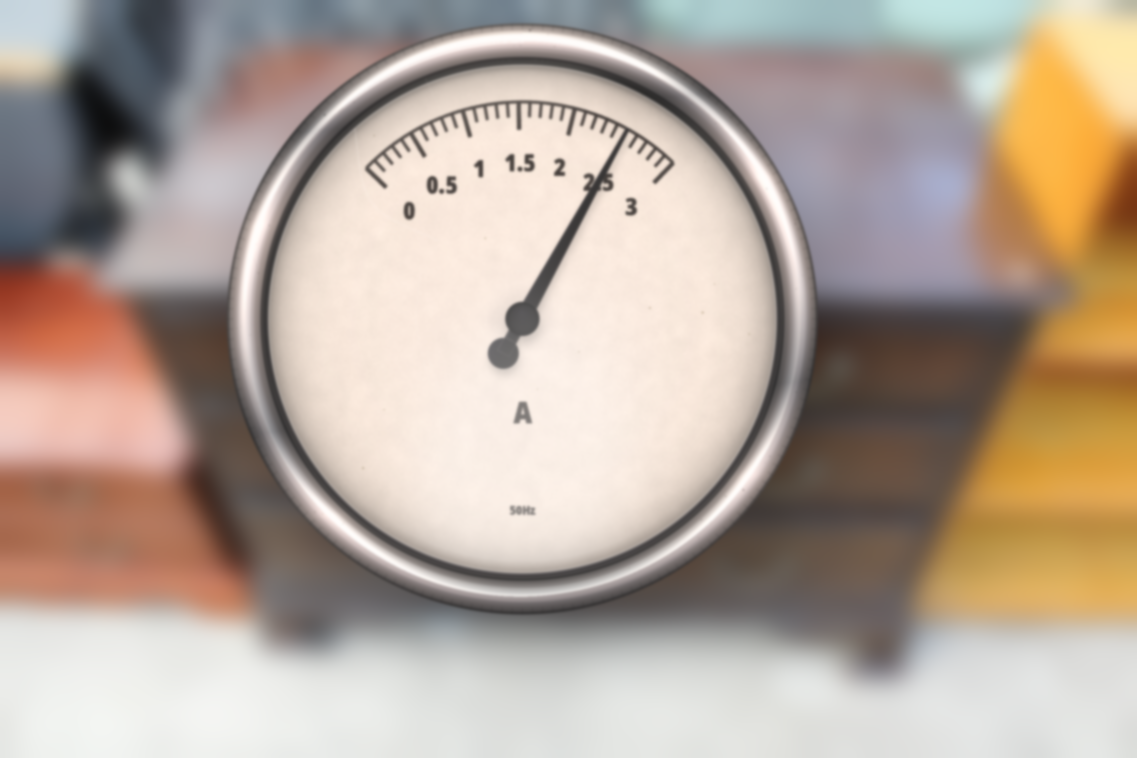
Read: 2.5 (A)
